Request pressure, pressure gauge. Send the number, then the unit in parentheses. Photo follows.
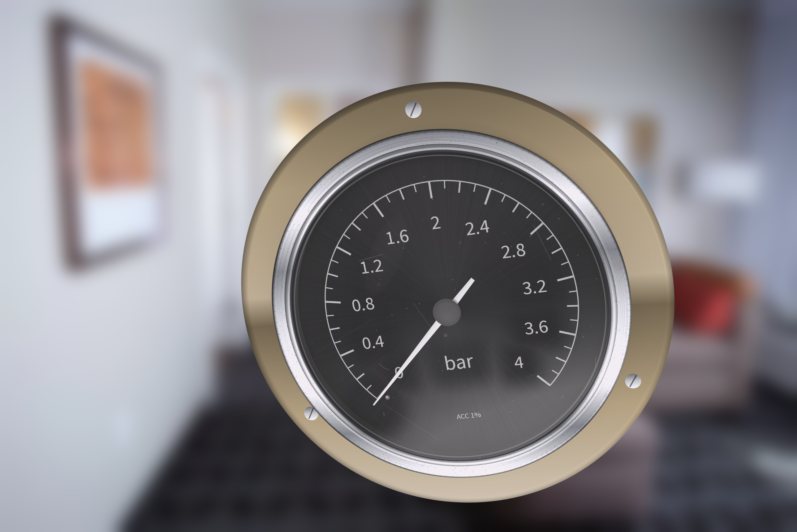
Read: 0 (bar)
